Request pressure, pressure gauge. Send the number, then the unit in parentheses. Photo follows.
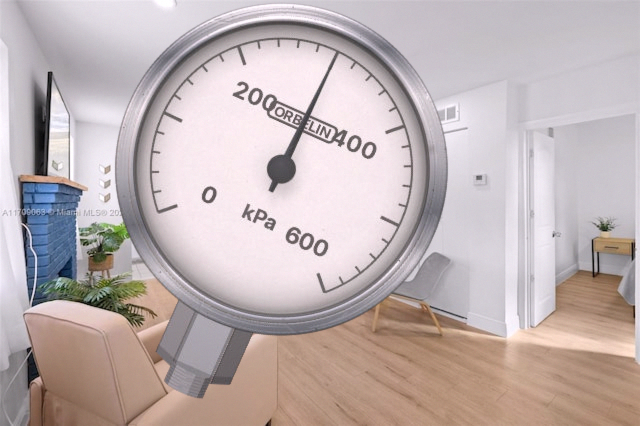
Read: 300 (kPa)
